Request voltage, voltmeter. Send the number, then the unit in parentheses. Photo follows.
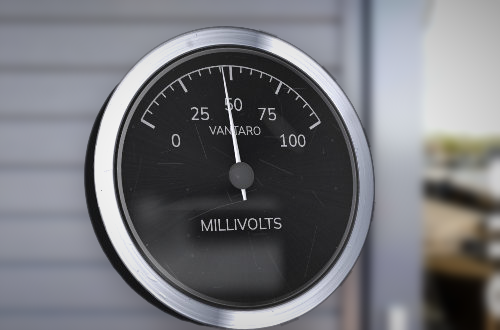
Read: 45 (mV)
